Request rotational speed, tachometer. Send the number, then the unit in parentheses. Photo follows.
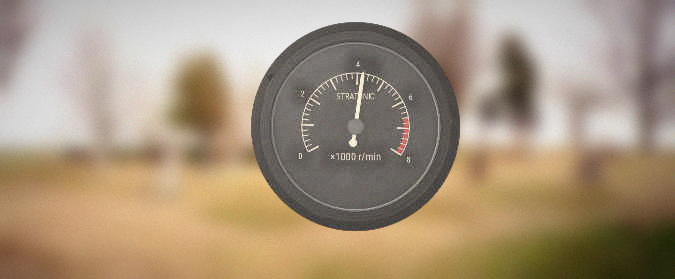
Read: 4200 (rpm)
